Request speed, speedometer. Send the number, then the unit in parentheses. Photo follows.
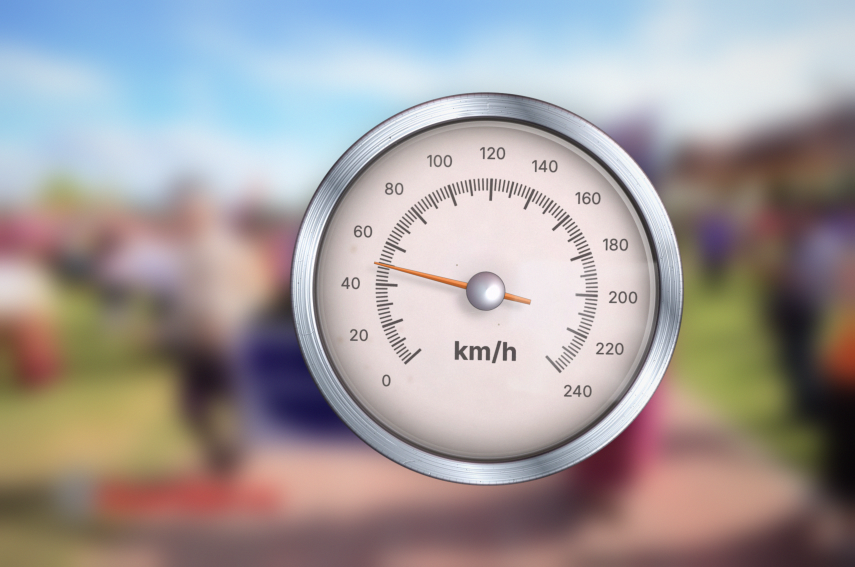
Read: 50 (km/h)
